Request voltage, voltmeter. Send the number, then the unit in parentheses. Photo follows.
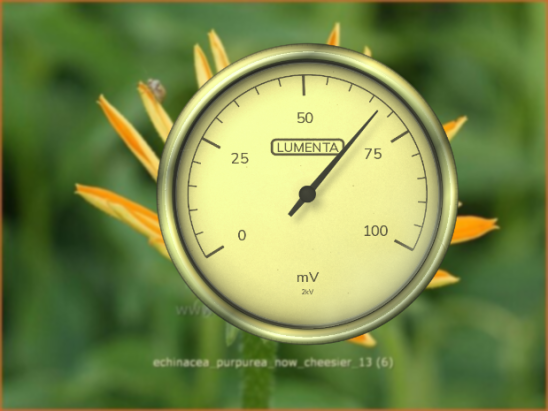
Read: 67.5 (mV)
